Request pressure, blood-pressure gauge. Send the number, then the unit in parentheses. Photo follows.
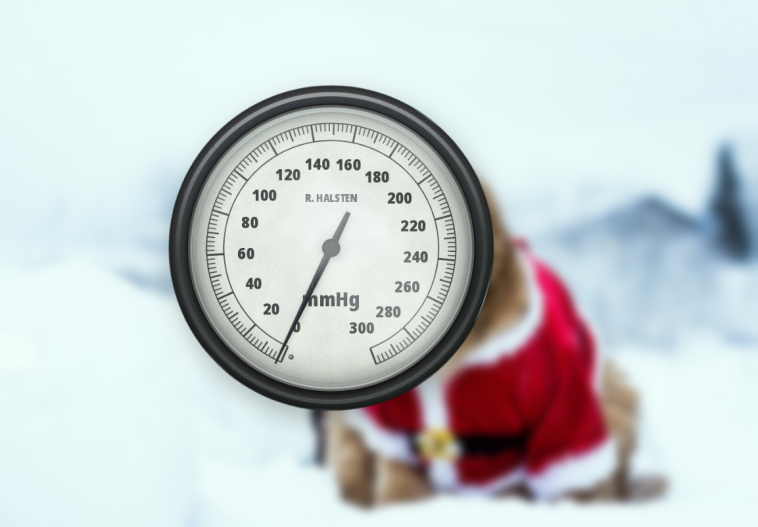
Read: 2 (mmHg)
